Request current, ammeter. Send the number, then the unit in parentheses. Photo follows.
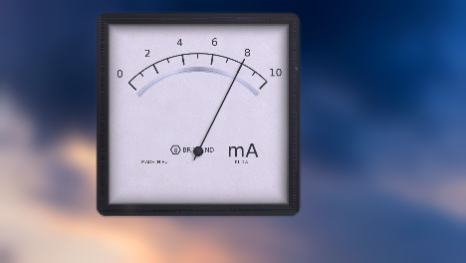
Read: 8 (mA)
